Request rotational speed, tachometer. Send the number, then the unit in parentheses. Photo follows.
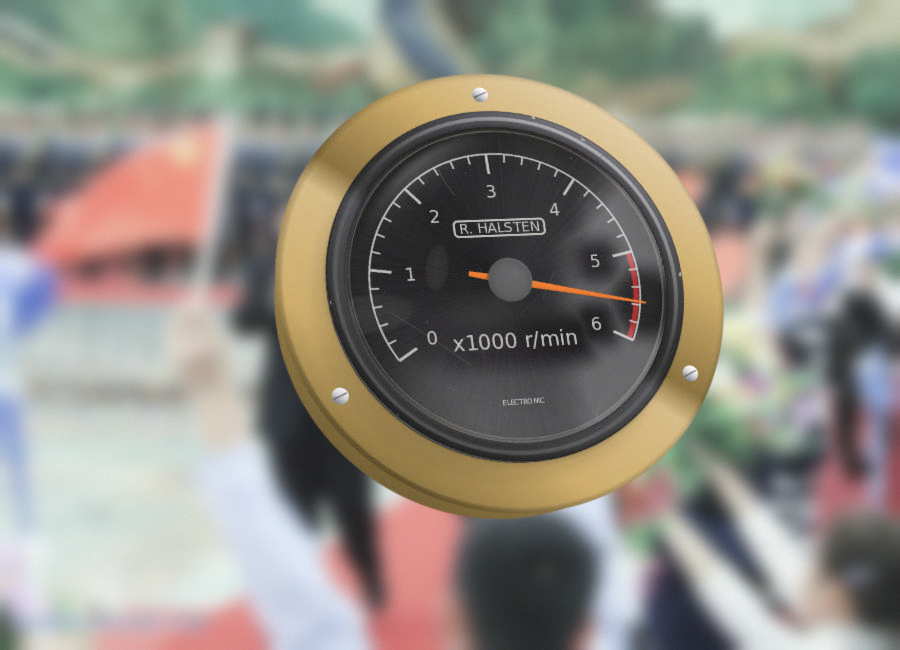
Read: 5600 (rpm)
